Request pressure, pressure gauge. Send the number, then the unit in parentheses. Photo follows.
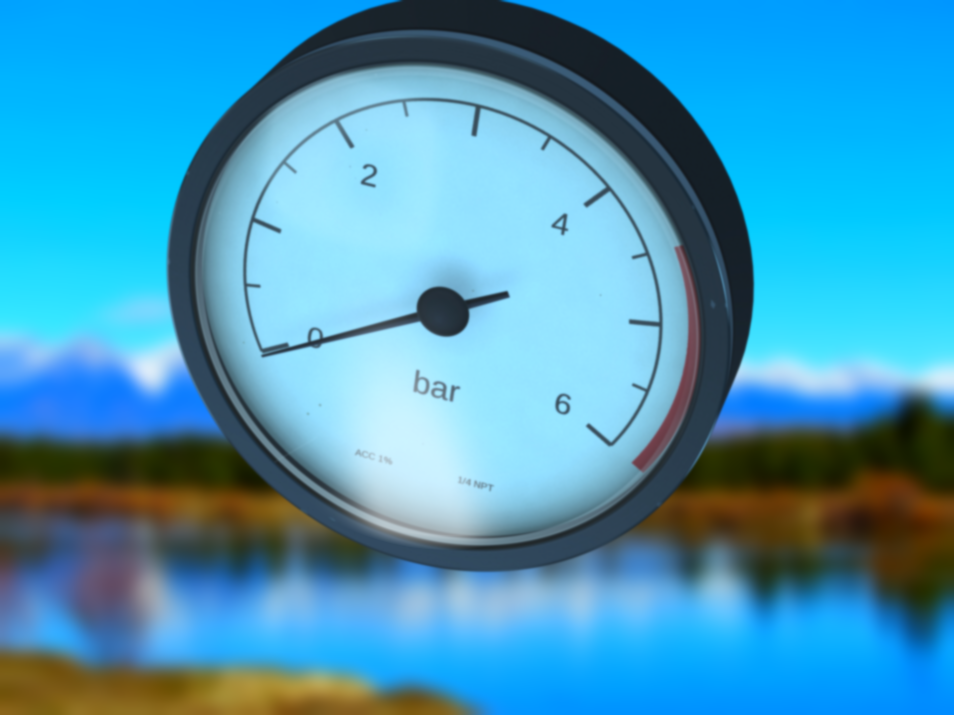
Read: 0 (bar)
